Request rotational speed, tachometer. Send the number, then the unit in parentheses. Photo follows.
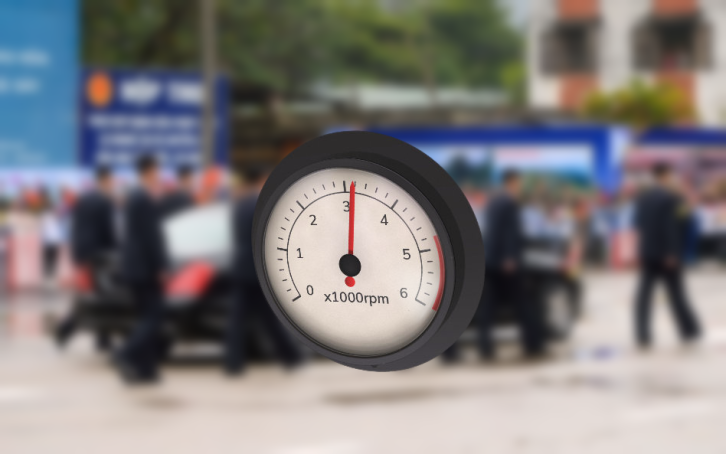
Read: 3200 (rpm)
